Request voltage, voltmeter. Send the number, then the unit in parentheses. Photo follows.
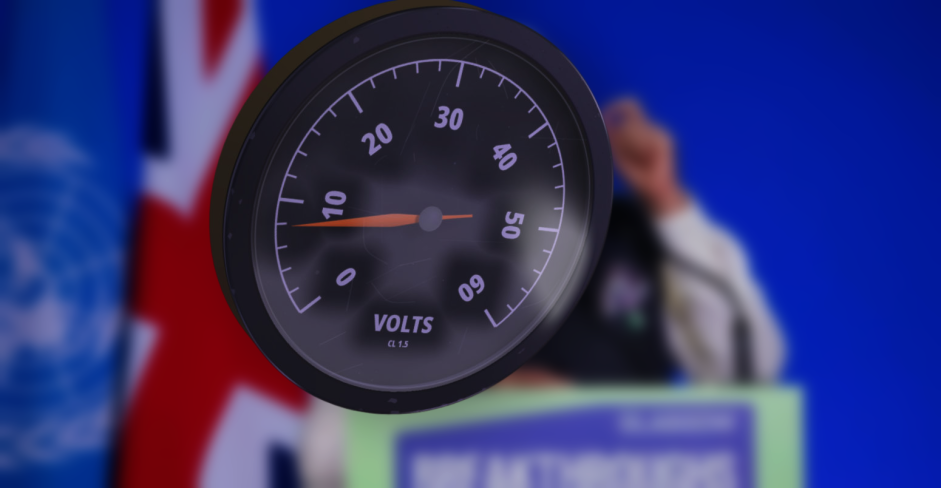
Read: 8 (V)
